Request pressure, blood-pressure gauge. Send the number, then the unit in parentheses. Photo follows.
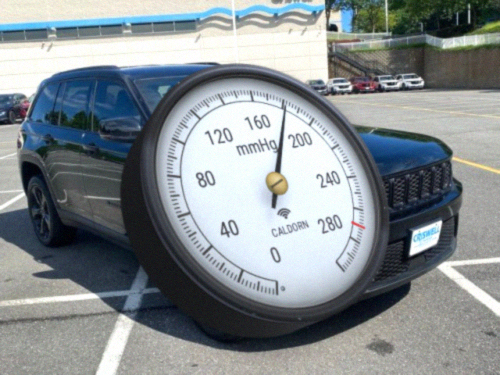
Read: 180 (mmHg)
